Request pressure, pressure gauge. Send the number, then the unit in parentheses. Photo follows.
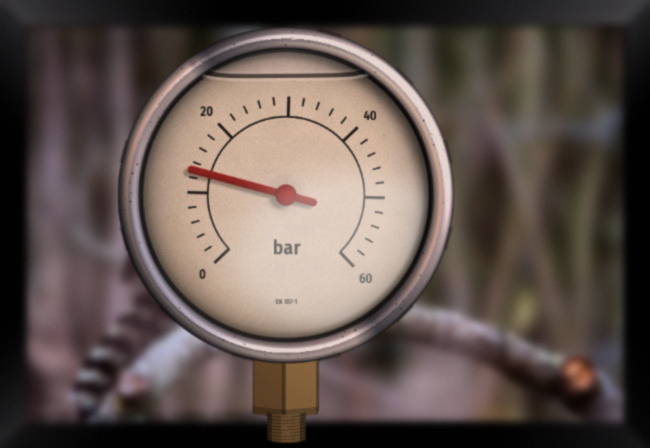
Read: 13 (bar)
